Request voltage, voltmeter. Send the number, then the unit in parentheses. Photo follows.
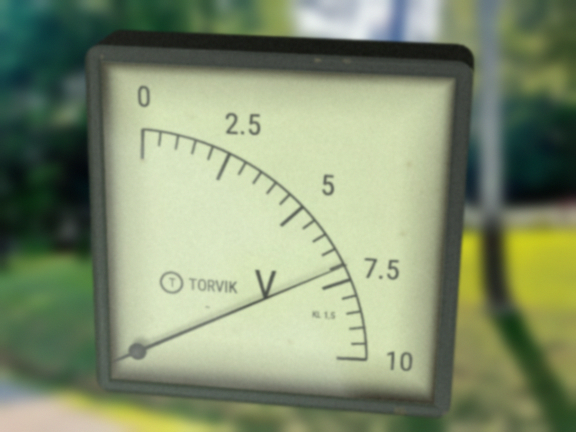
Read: 7 (V)
